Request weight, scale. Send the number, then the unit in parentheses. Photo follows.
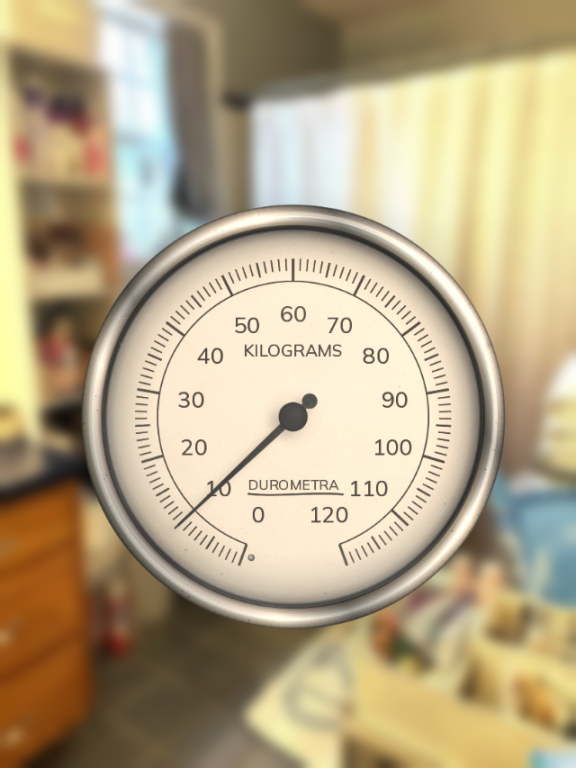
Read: 10 (kg)
